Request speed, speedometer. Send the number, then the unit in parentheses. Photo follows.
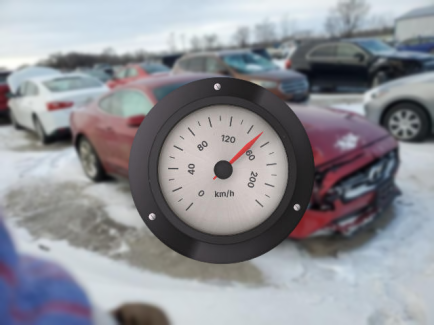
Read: 150 (km/h)
